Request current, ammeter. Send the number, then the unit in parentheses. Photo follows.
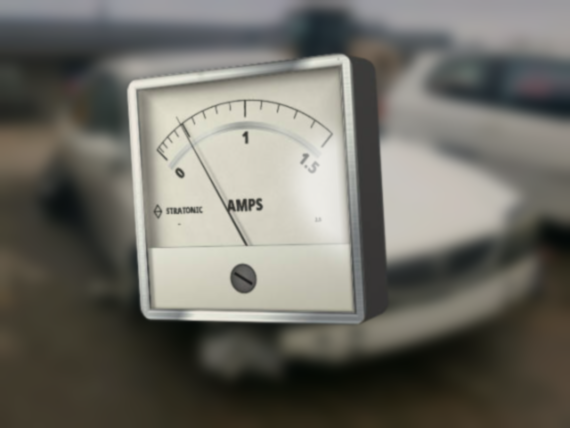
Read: 0.5 (A)
